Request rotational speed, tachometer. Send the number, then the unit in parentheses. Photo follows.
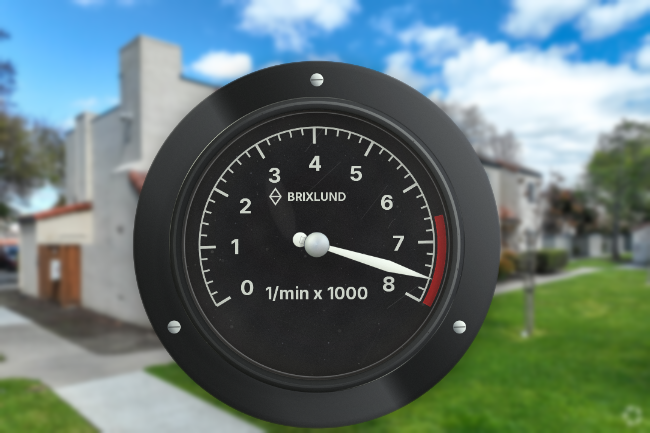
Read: 7600 (rpm)
